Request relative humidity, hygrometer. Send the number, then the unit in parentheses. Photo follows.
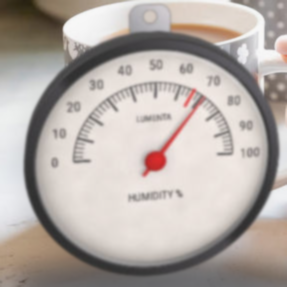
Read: 70 (%)
